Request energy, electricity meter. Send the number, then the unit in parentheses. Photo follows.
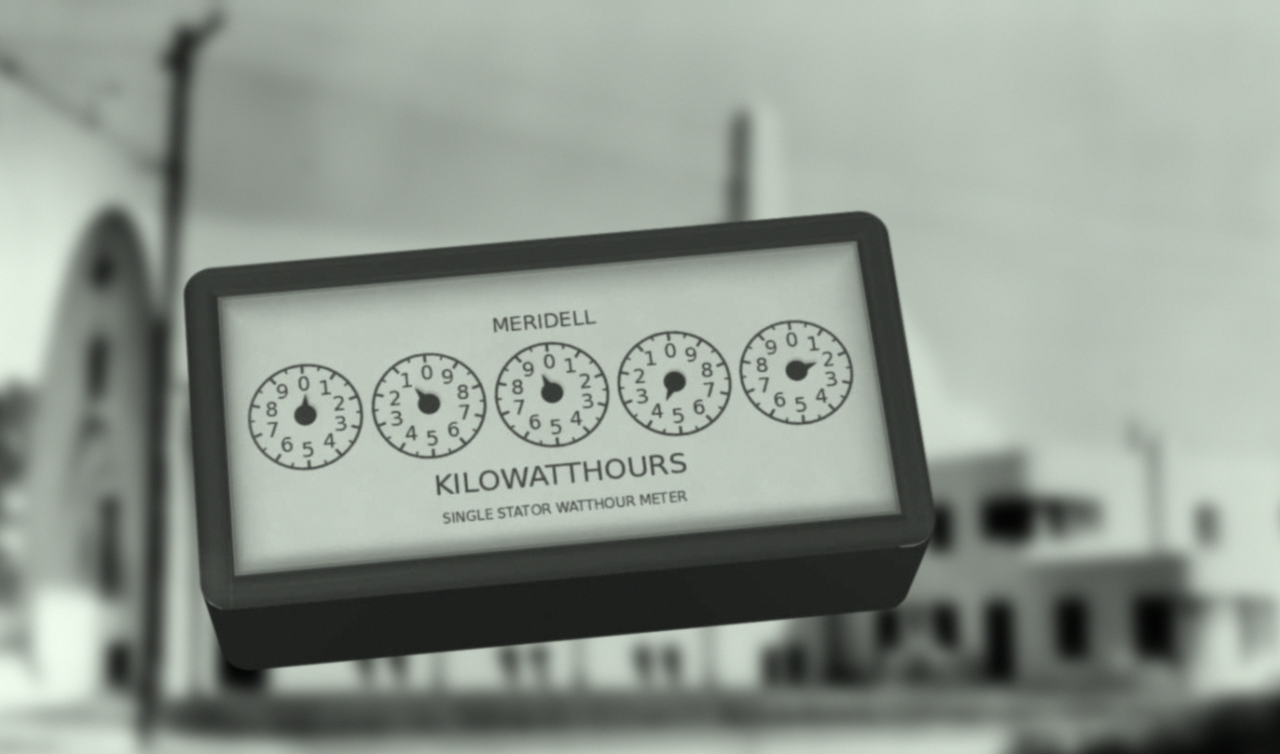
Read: 942 (kWh)
